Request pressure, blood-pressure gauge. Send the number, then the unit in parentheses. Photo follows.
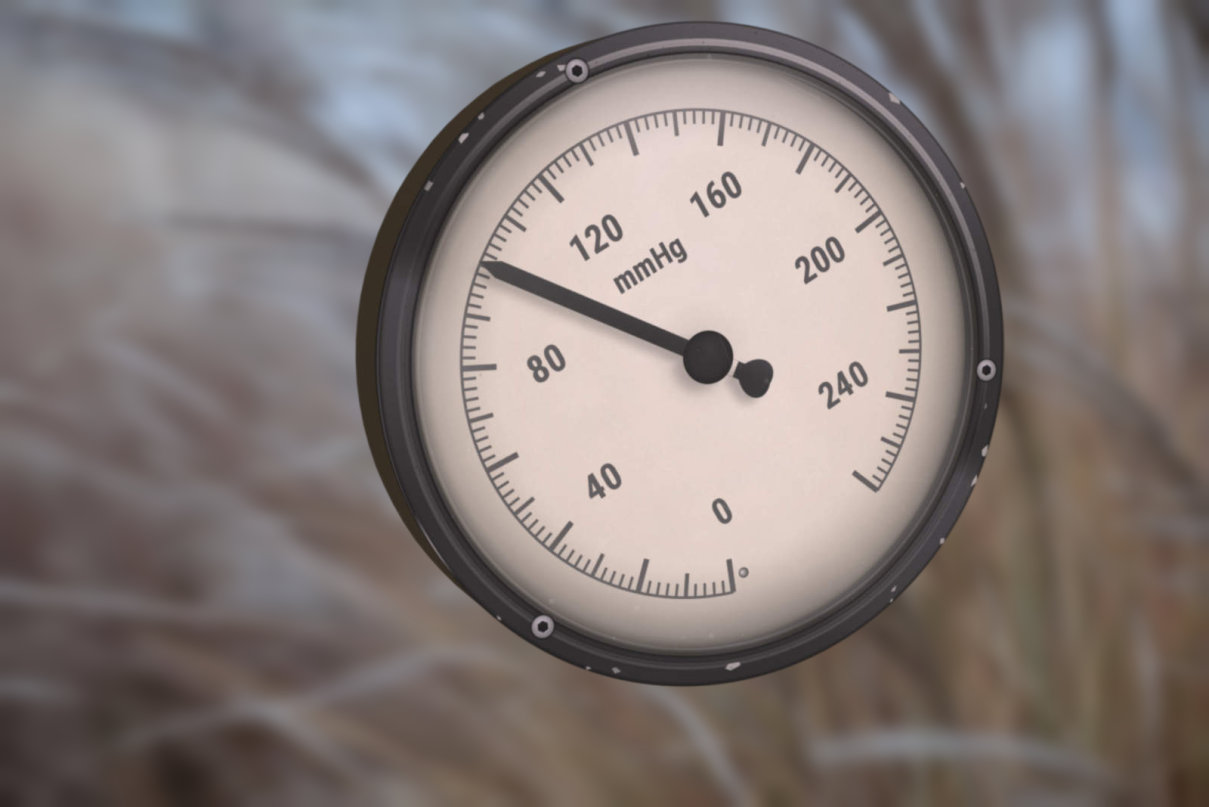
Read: 100 (mmHg)
